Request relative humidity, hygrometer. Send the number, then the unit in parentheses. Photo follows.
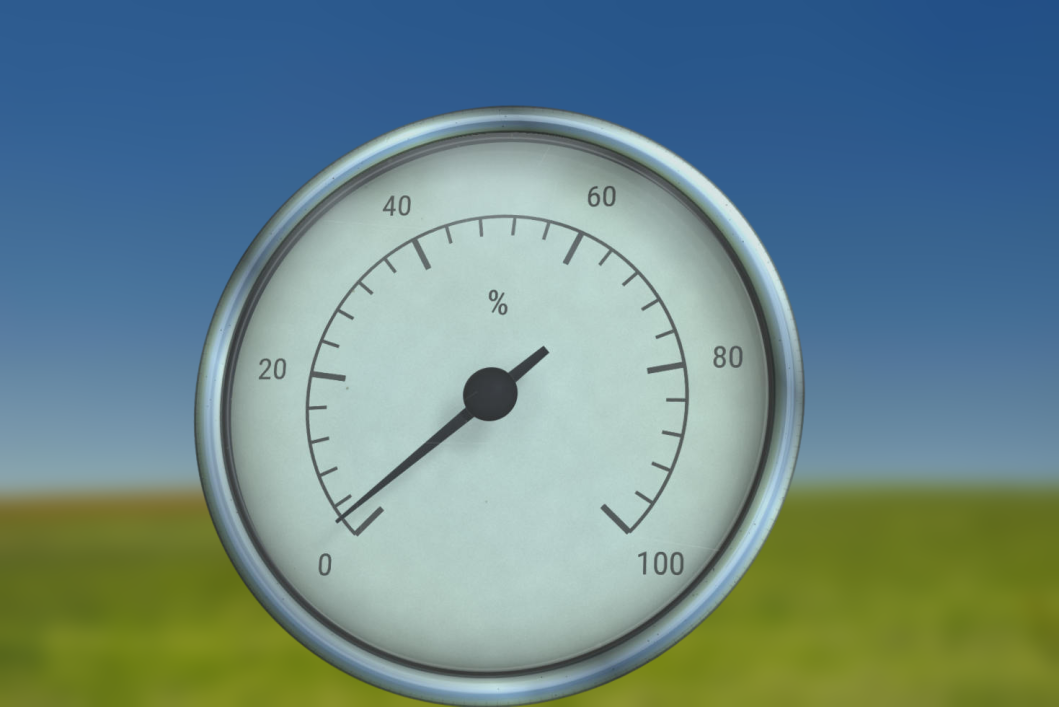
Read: 2 (%)
